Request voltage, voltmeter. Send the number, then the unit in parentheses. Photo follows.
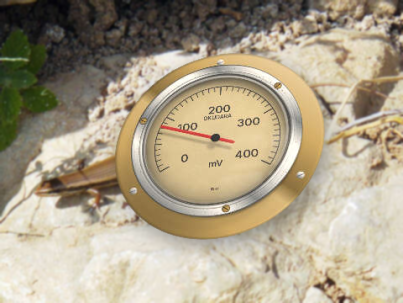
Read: 80 (mV)
